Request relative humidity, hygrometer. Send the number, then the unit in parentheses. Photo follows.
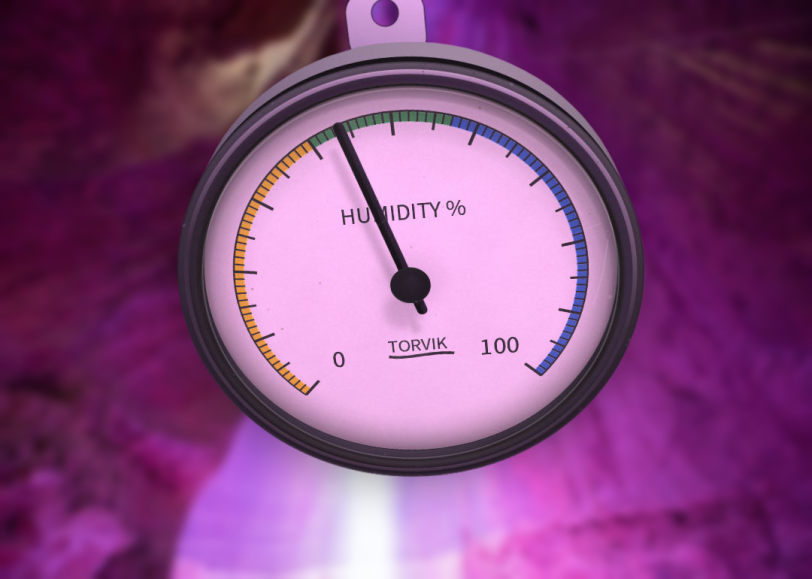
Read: 44 (%)
